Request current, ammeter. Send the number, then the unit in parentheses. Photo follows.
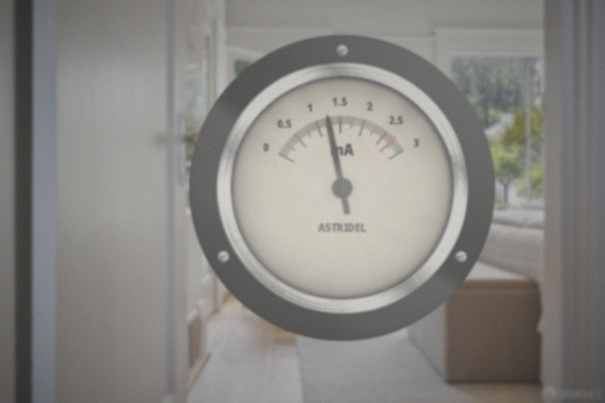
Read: 1.25 (mA)
